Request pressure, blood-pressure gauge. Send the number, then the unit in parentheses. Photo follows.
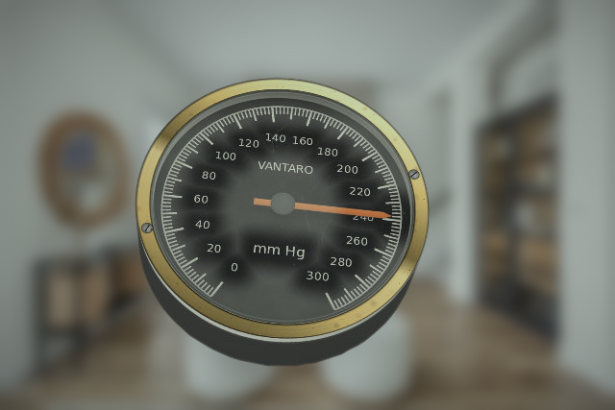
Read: 240 (mmHg)
